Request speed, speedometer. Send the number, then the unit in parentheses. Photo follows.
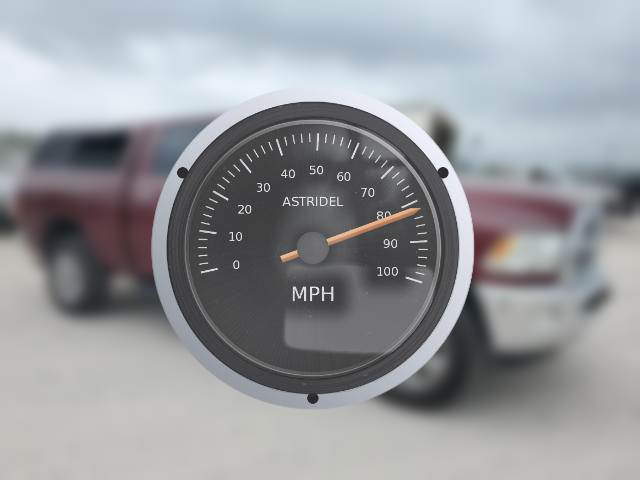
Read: 82 (mph)
